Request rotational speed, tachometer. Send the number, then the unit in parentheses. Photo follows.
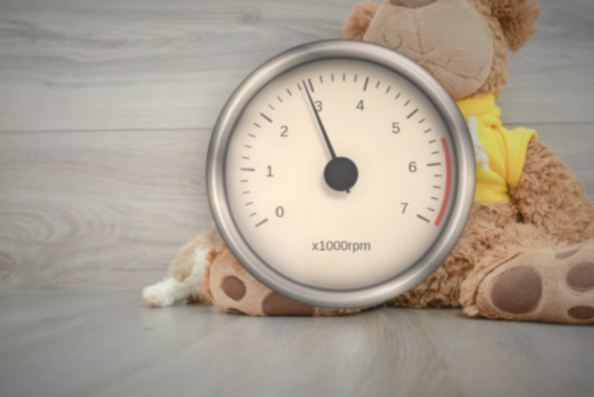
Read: 2900 (rpm)
